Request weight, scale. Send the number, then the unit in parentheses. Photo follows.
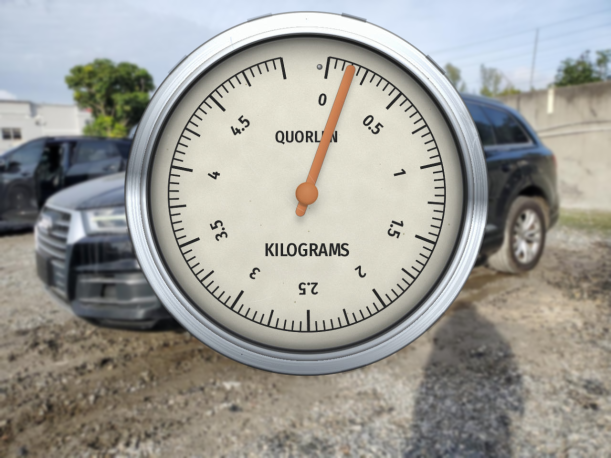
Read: 0.15 (kg)
